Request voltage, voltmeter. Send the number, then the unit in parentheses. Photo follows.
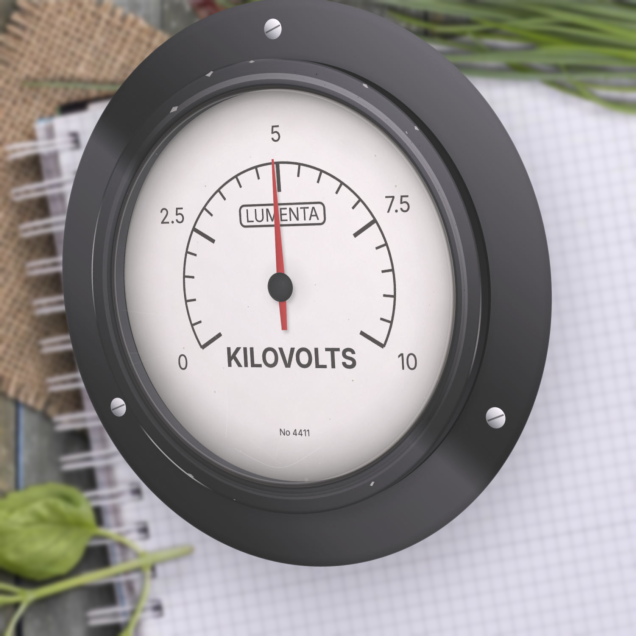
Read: 5 (kV)
